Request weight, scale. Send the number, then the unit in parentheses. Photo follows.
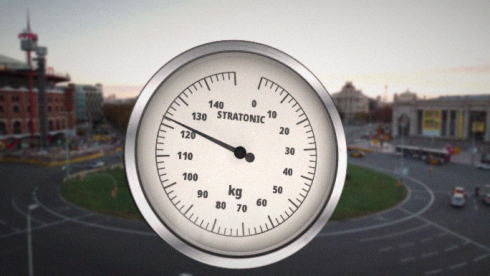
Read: 122 (kg)
